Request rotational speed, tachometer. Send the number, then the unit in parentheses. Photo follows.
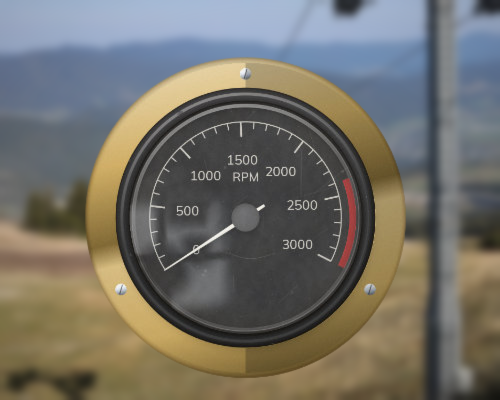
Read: 0 (rpm)
